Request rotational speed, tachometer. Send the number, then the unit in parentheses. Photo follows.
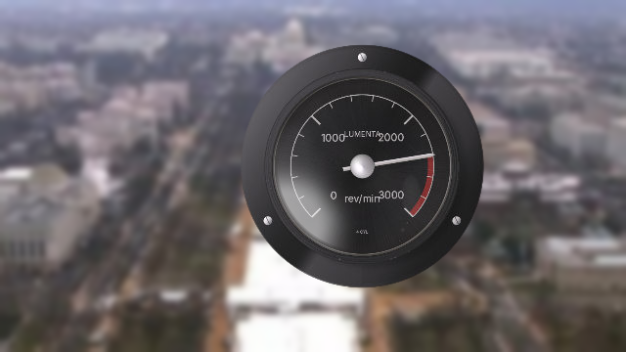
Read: 2400 (rpm)
